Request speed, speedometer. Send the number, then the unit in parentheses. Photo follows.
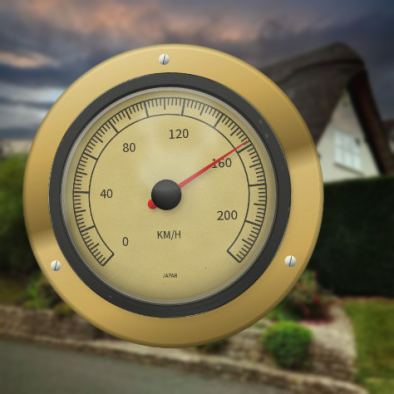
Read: 158 (km/h)
